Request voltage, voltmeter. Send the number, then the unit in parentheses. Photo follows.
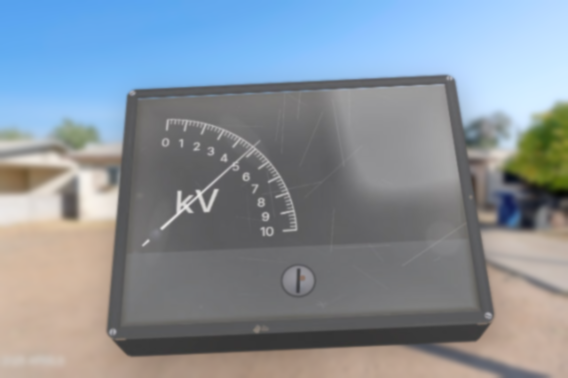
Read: 5 (kV)
